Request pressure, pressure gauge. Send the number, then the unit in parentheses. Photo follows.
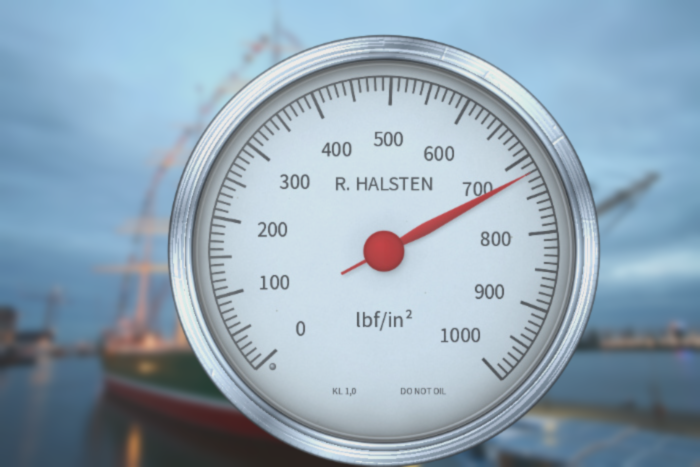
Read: 720 (psi)
